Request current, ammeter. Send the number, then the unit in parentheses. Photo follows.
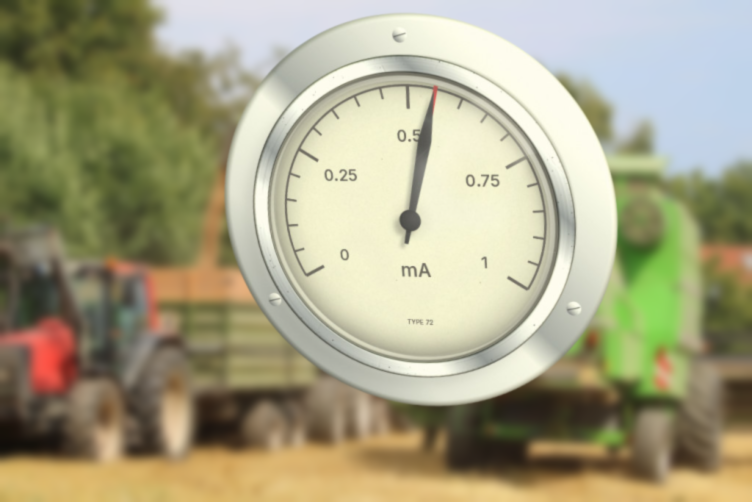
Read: 0.55 (mA)
